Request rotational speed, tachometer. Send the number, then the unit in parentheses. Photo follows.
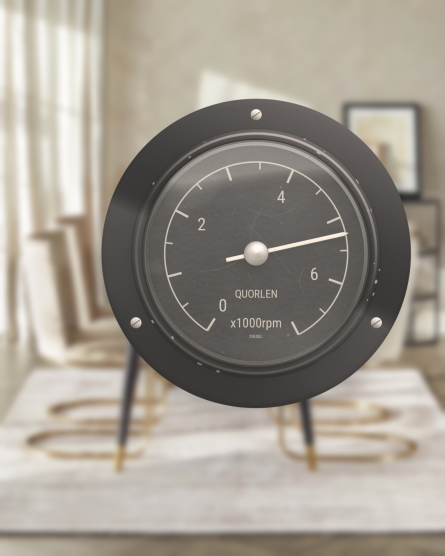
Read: 5250 (rpm)
